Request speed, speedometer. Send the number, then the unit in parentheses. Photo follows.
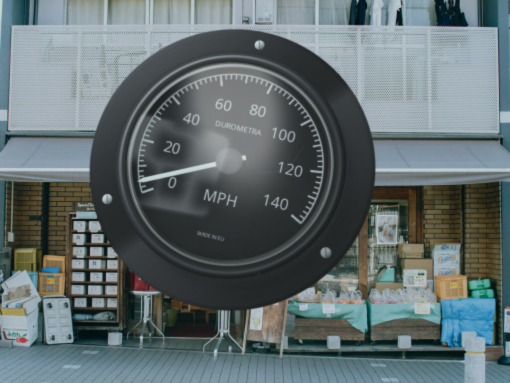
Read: 4 (mph)
